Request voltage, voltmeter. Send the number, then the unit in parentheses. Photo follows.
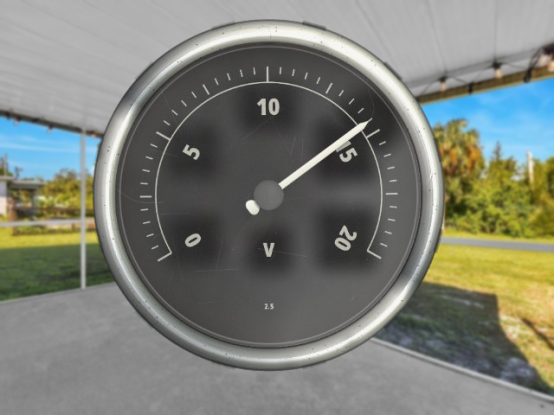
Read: 14.5 (V)
